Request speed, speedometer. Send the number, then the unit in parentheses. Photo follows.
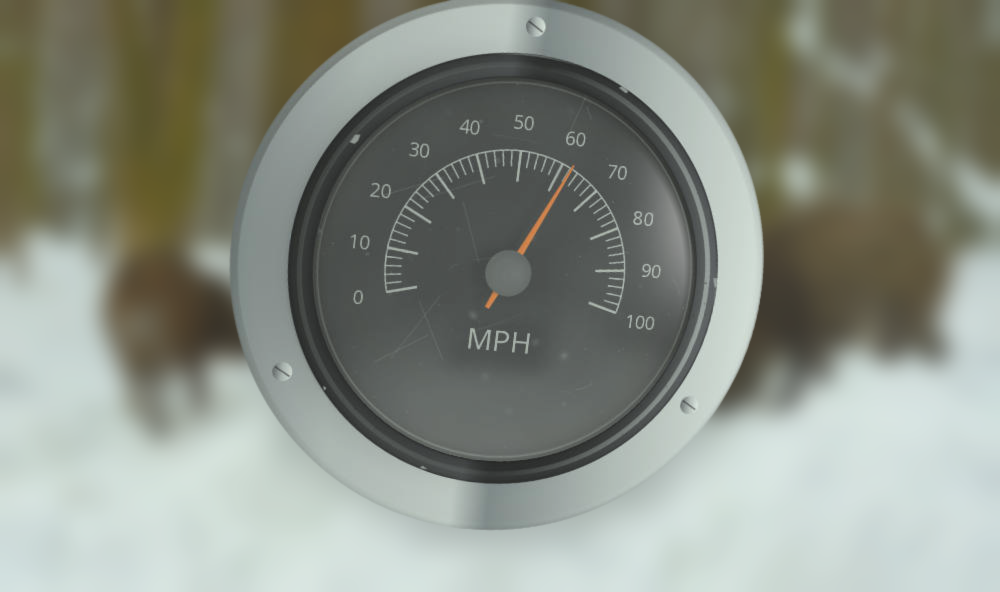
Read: 62 (mph)
